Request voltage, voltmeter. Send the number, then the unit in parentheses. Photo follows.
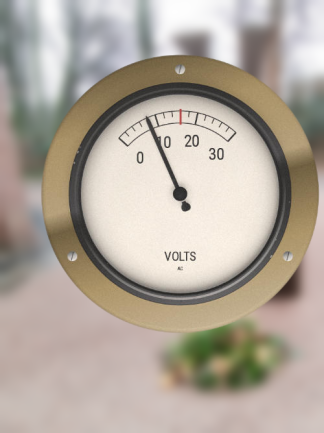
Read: 8 (V)
